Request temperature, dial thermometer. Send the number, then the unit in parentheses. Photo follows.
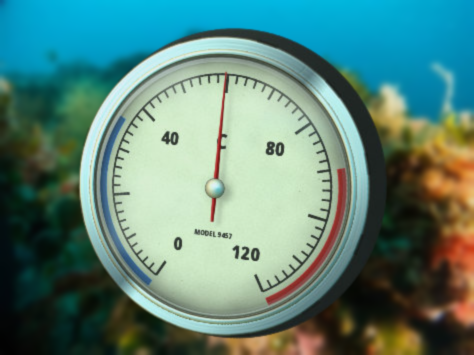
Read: 60 (°C)
